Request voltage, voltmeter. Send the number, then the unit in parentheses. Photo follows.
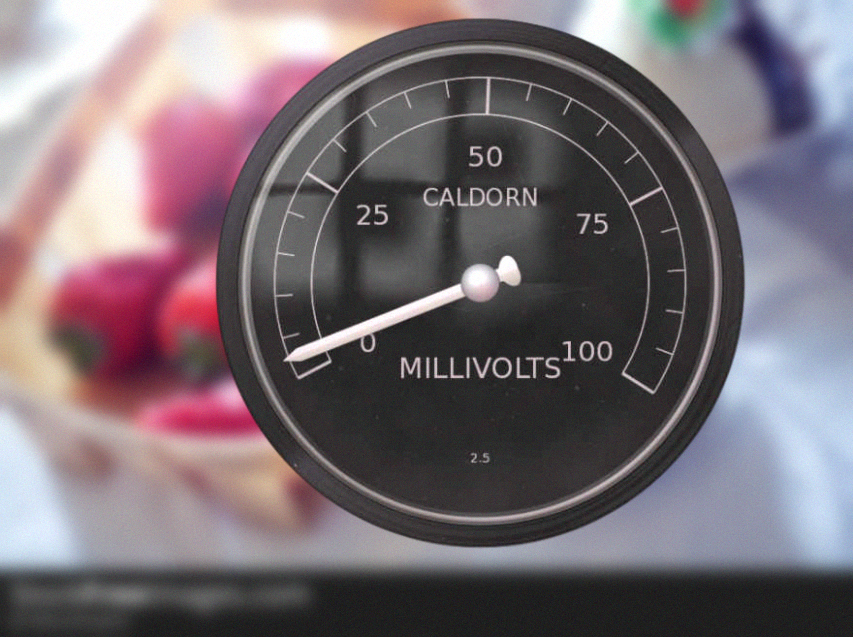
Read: 2.5 (mV)
